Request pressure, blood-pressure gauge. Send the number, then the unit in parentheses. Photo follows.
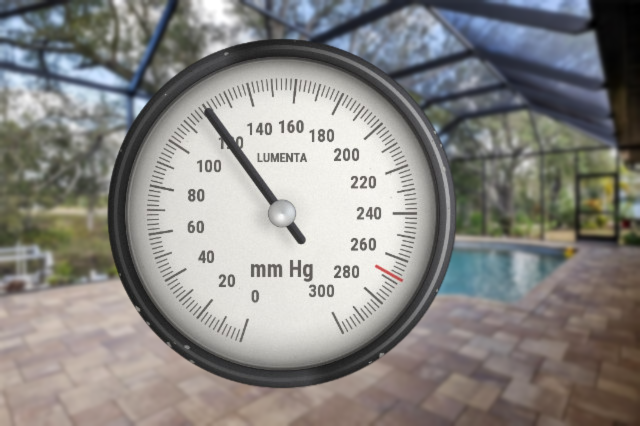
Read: 120 (mmHg)
